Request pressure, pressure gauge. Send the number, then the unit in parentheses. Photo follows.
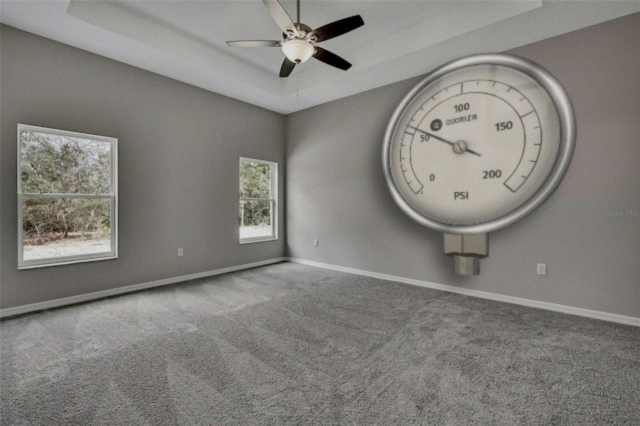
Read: 55 (psi)
